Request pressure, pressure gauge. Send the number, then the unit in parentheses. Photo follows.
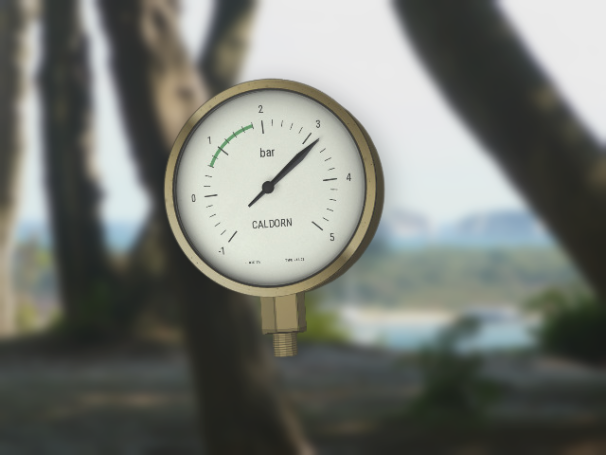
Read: 3.2 (bar)
